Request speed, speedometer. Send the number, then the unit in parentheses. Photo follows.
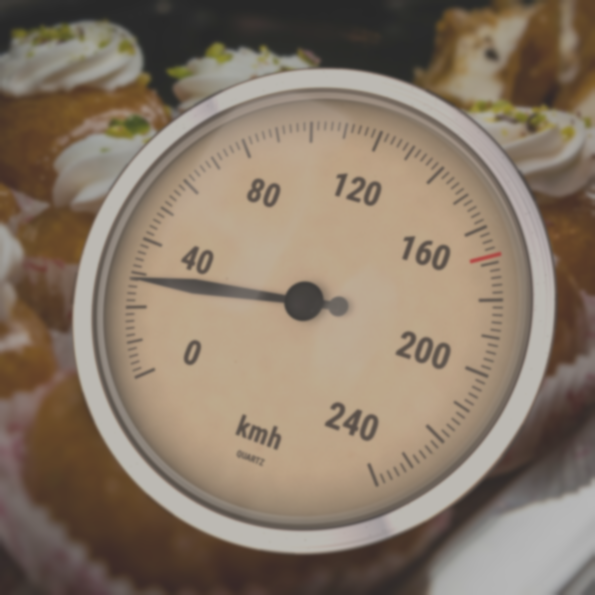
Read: 28 (km/h)
